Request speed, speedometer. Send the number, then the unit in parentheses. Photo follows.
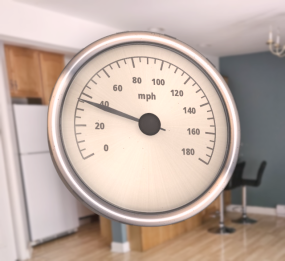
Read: 35 (mph)
